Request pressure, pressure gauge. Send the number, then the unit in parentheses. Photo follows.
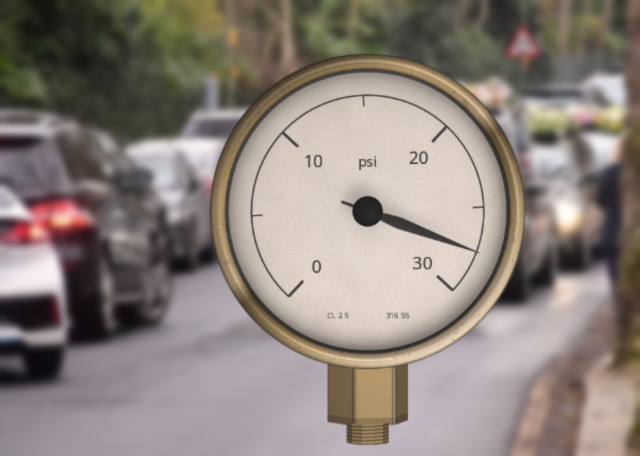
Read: 27.5 (psi)
